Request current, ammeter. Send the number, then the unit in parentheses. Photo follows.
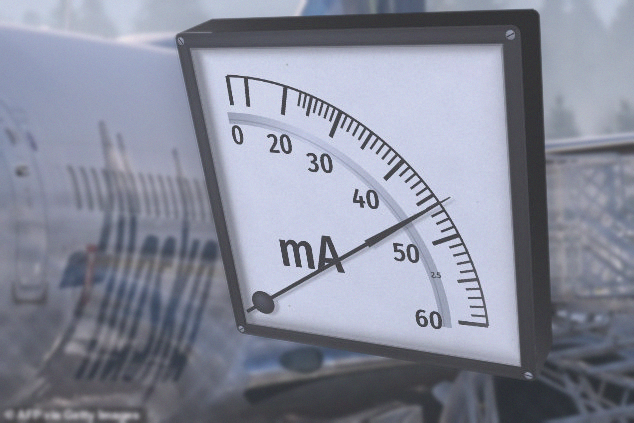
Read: 46 (mA)
